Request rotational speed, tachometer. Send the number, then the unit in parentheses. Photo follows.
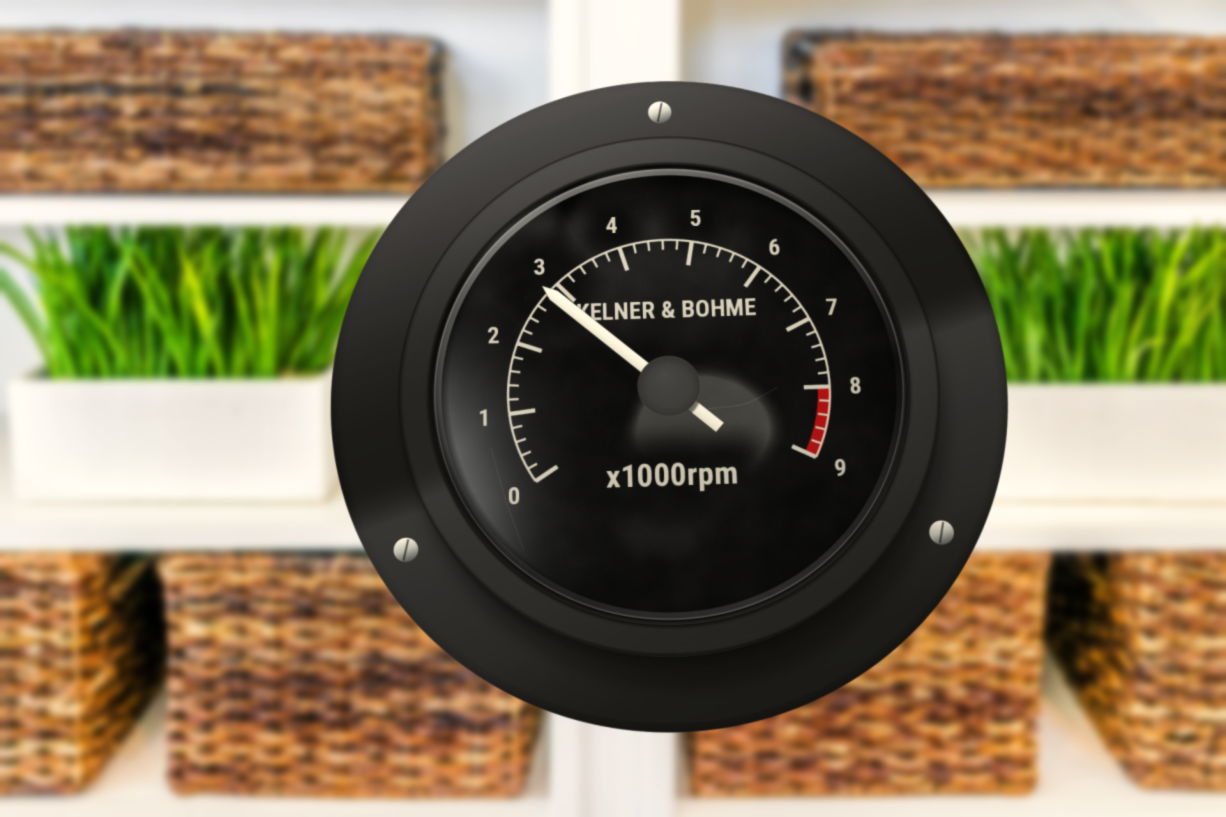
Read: 2800 (rpm)
